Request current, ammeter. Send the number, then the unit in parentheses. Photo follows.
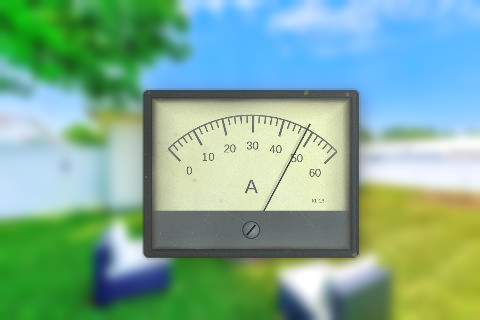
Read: 48 (A)
